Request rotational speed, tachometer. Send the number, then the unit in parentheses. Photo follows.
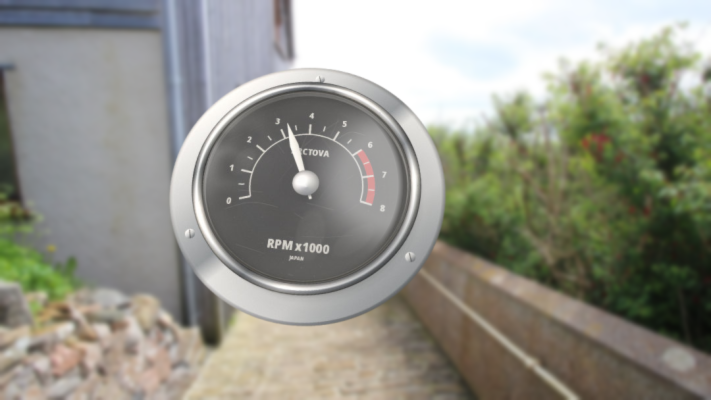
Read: 3250 (rpm)
